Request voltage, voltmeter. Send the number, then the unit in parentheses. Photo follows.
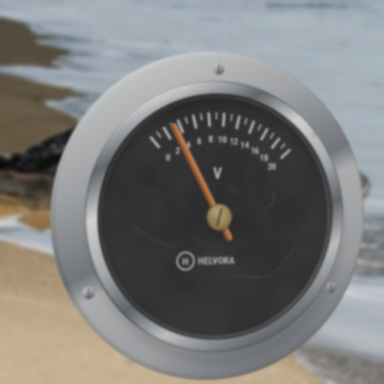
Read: 3 (V)
